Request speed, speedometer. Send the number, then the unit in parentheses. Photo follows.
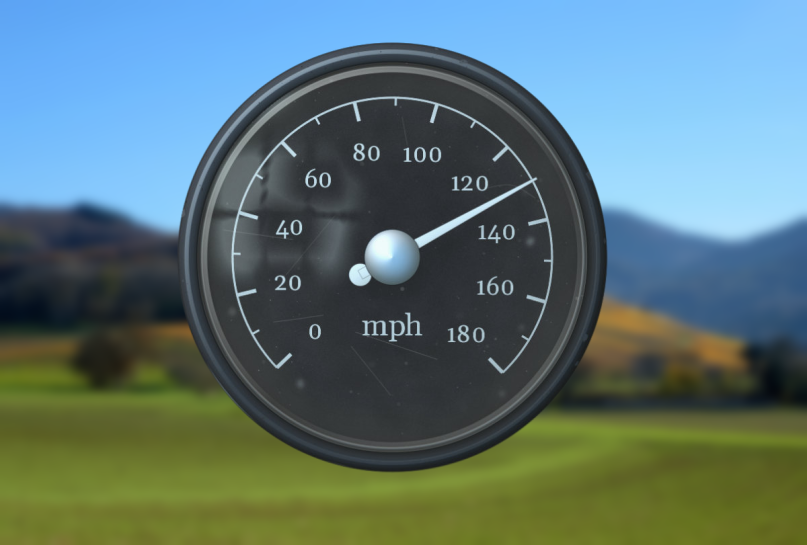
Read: 130 (mph)
